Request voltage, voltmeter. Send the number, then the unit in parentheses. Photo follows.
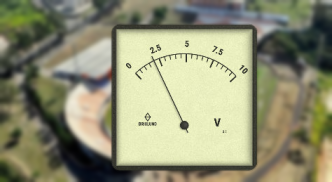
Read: 2 (V)
